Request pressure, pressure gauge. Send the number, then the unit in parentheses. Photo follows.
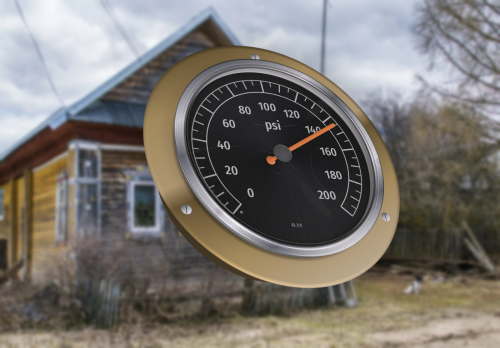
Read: 145 (psi)
